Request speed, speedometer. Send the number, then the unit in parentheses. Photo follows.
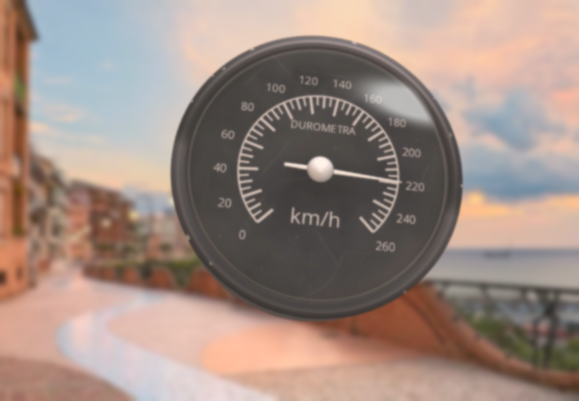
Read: 220 (km/h)
